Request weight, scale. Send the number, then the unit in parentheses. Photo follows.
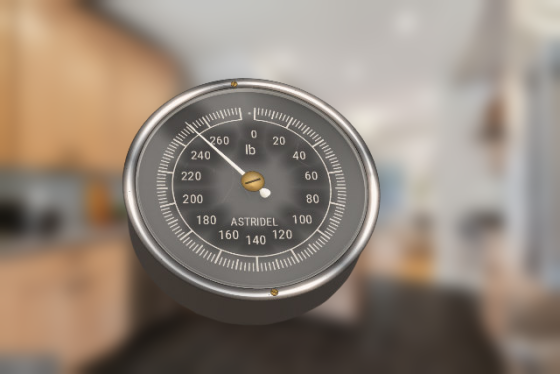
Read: 250 (lb)
